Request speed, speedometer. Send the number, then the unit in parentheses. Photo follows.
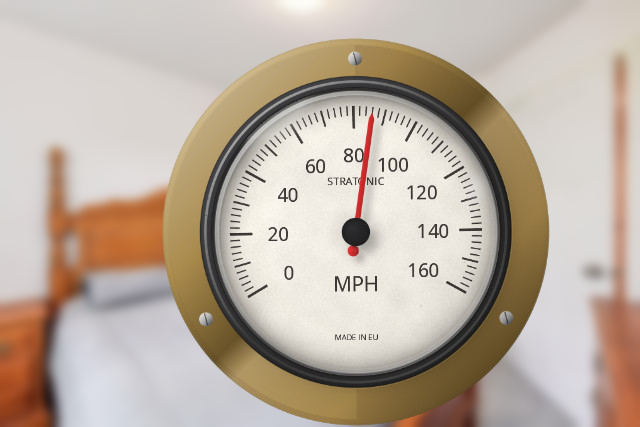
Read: 86 (mph)
